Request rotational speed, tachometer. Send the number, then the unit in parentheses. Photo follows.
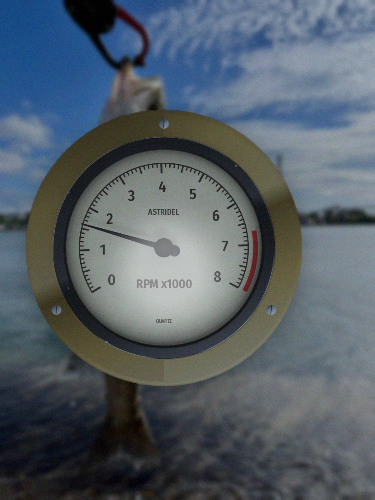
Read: 1600 (rpm)
